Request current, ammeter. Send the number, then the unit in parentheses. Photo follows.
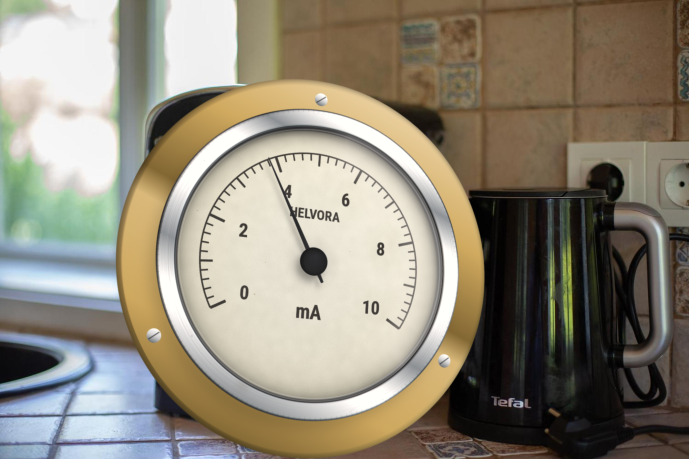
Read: 3.8 (mA)
